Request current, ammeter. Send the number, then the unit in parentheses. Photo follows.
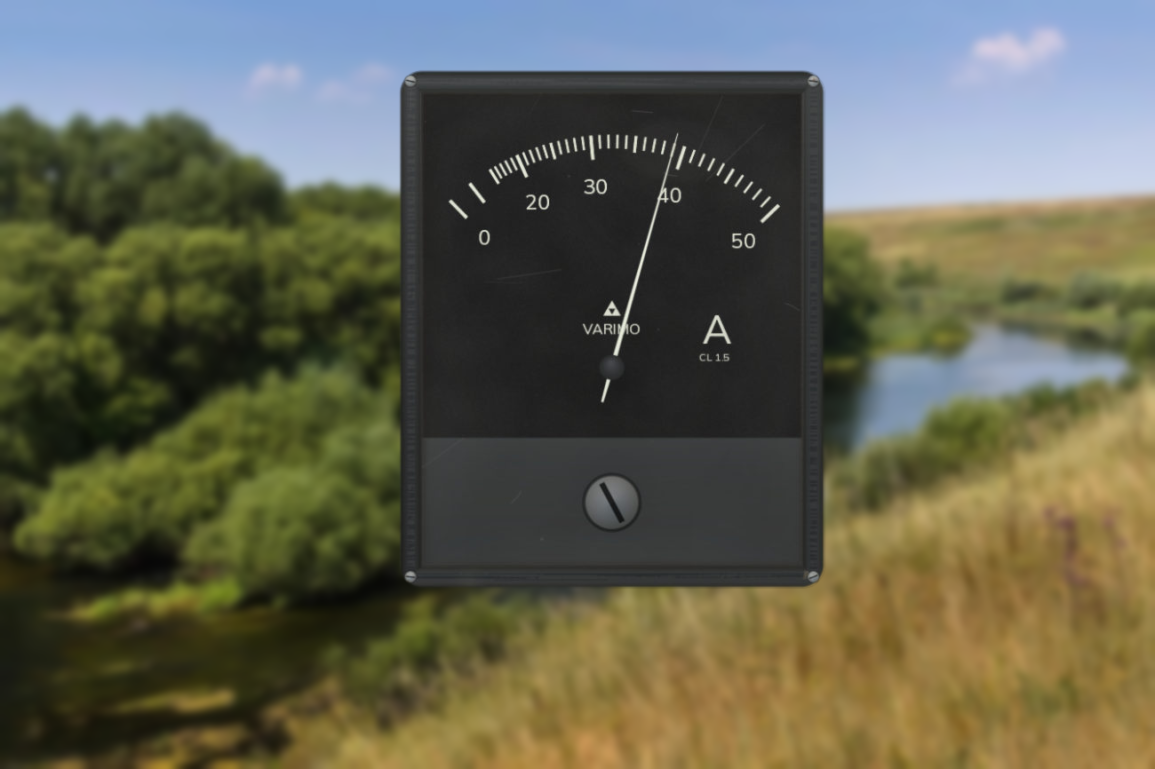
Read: 39 (A)
